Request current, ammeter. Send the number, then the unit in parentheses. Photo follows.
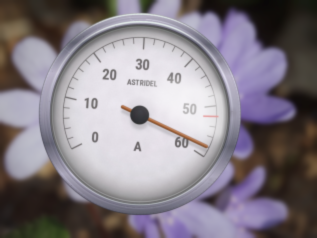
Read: 58 (A)
